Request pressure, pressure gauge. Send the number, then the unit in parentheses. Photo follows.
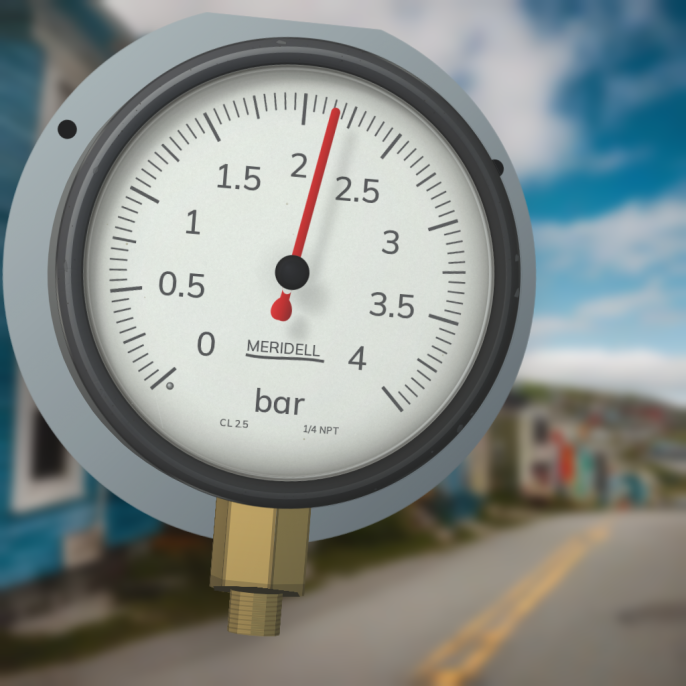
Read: 2.15 (bar)
